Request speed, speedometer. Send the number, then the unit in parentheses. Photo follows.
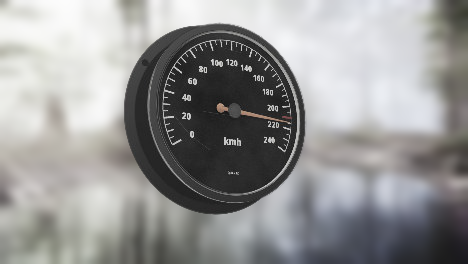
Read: 215 (km/h)
